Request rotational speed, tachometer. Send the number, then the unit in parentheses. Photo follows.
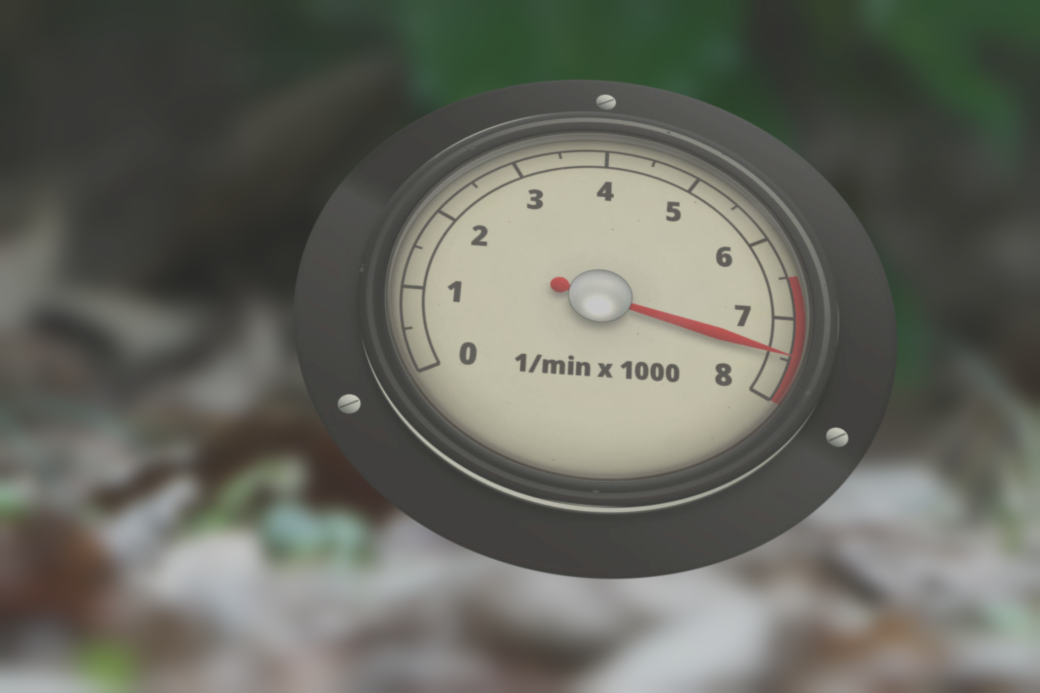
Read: 7500 (rpm)
